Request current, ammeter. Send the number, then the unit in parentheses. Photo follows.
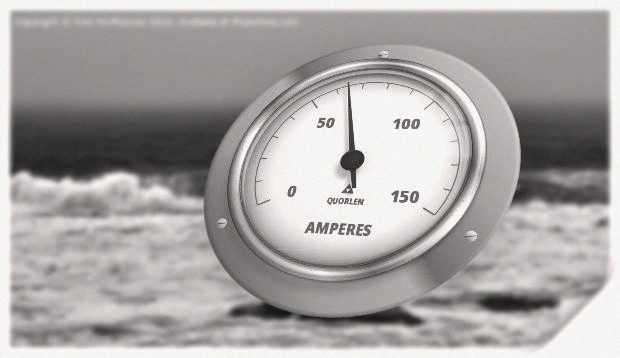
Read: 65 (A)
